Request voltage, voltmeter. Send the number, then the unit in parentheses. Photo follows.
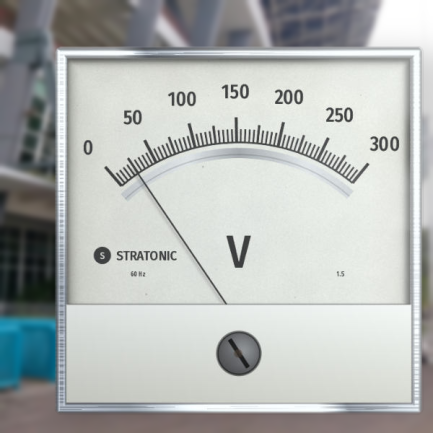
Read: 25 (V)
